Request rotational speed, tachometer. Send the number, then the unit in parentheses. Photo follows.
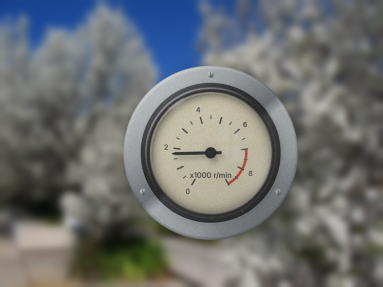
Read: 1750 (rpm)
